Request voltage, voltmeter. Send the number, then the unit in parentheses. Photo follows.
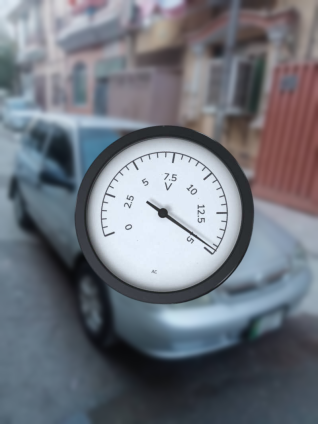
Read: 14.75 (V)
